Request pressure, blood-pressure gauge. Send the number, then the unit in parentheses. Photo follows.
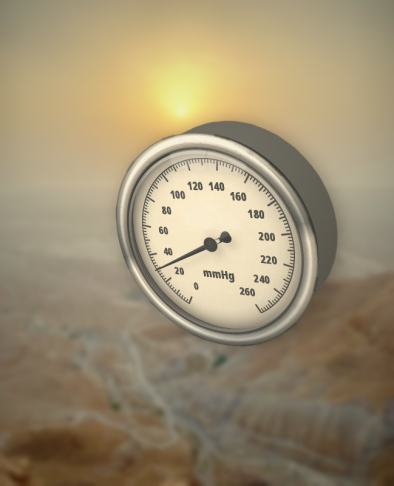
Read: 30 (mmHg)
